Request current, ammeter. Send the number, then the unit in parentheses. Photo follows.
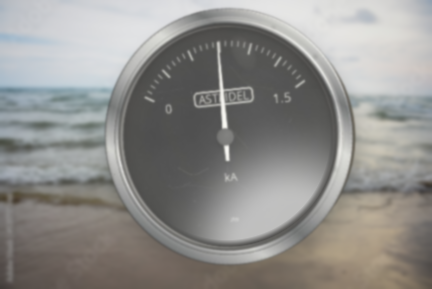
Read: 0.75 (kA)
